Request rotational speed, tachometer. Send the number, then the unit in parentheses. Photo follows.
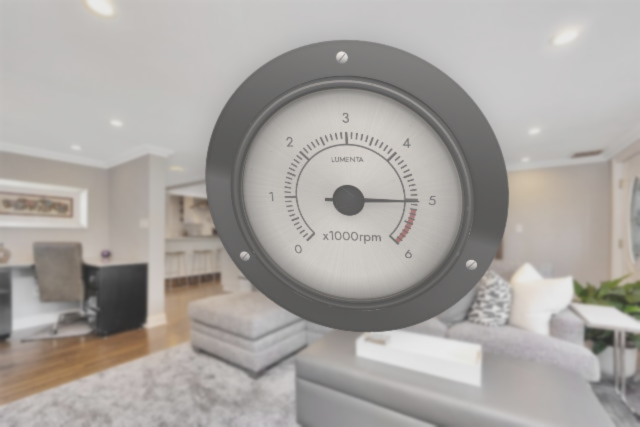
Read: 5000 (rpm)
